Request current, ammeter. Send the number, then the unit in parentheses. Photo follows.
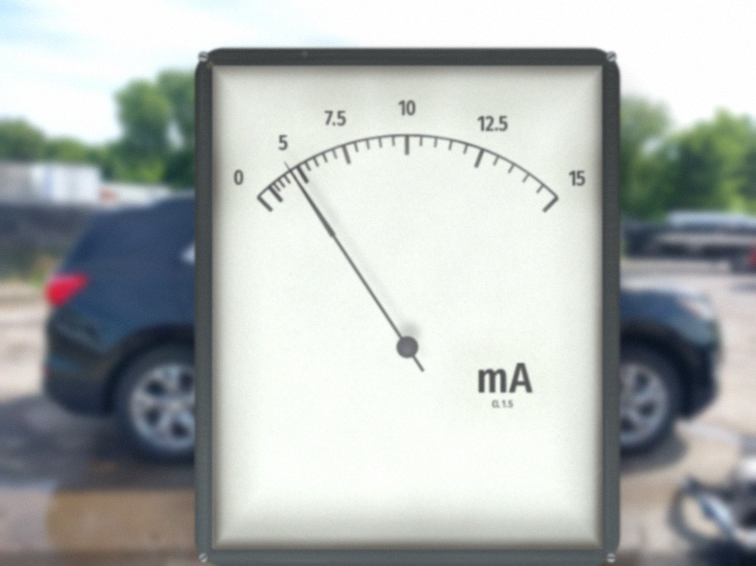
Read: 4.5 (mA)
